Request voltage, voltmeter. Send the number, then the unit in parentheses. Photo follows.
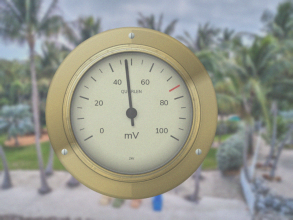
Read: 47.5 (mV)
